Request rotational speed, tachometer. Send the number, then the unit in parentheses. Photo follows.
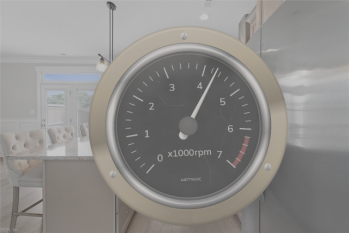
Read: 4300 (rpm)
